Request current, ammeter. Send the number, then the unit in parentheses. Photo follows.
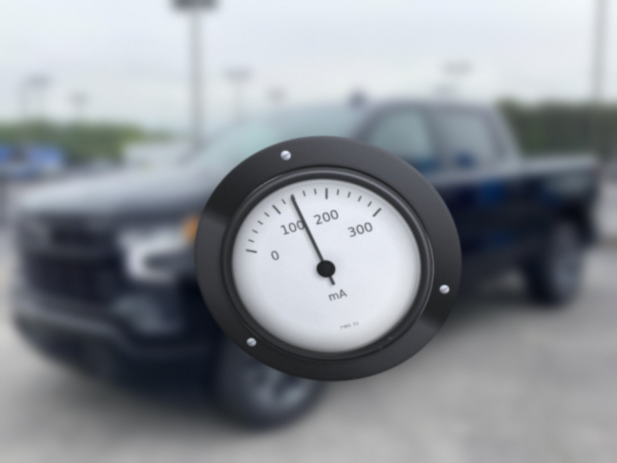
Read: 140 (mA)
